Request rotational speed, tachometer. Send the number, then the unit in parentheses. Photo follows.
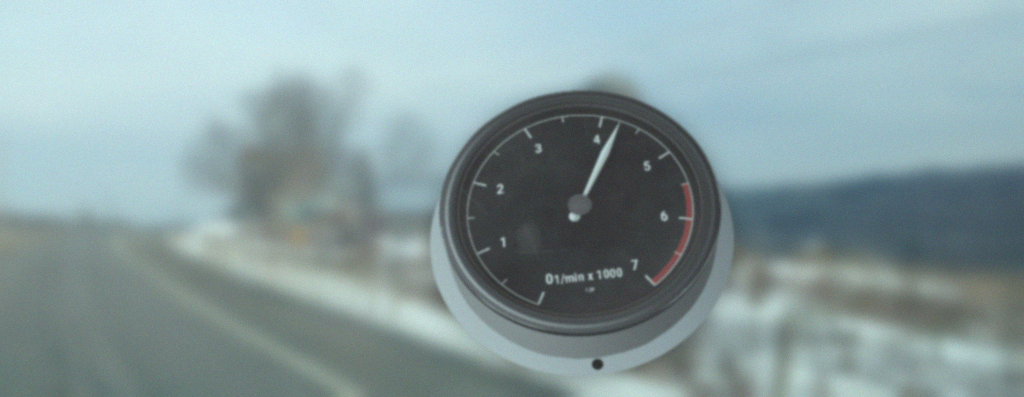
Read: 4250 (rpm)
